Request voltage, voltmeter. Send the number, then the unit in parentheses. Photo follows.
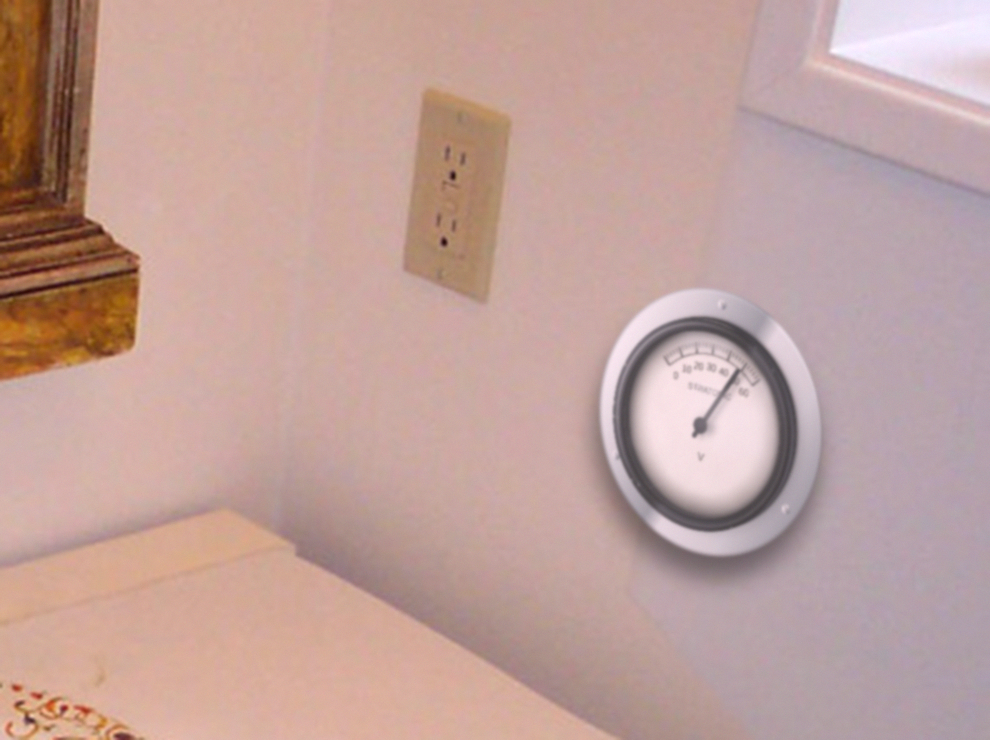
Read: 50 (V)
